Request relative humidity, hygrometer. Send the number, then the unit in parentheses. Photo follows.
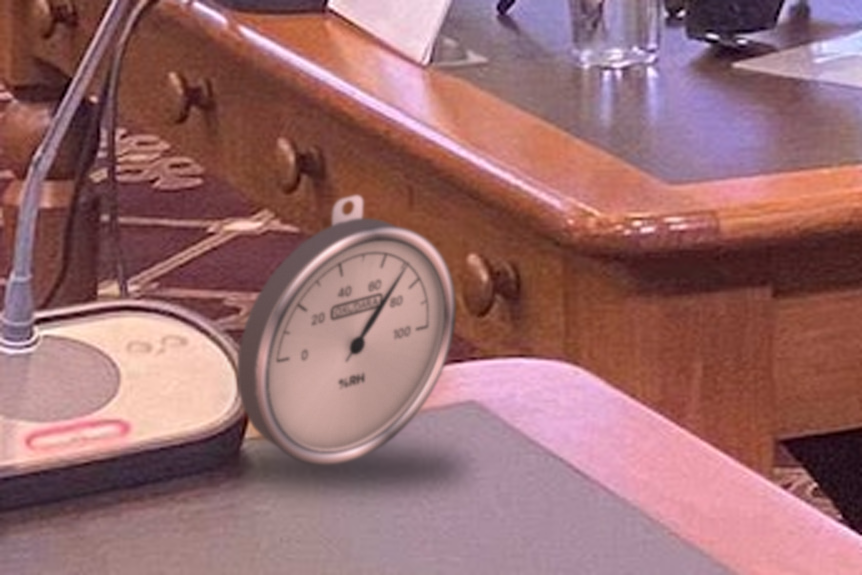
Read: 70 (%)
